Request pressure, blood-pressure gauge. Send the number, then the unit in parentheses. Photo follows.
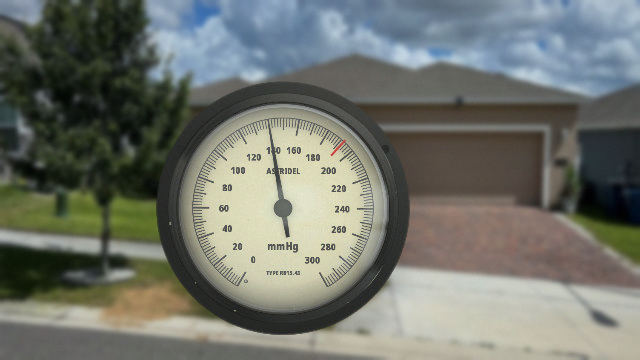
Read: 140 (mmHg)
